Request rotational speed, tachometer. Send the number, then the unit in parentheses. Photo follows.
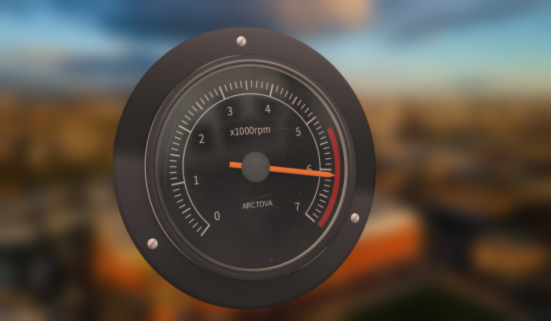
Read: 6100 (rpm)
